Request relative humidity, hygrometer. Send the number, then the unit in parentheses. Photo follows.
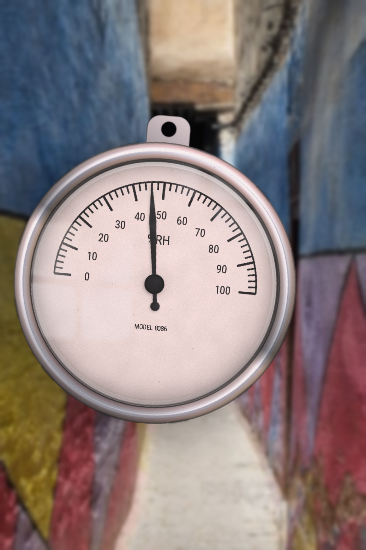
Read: 46 (%)
